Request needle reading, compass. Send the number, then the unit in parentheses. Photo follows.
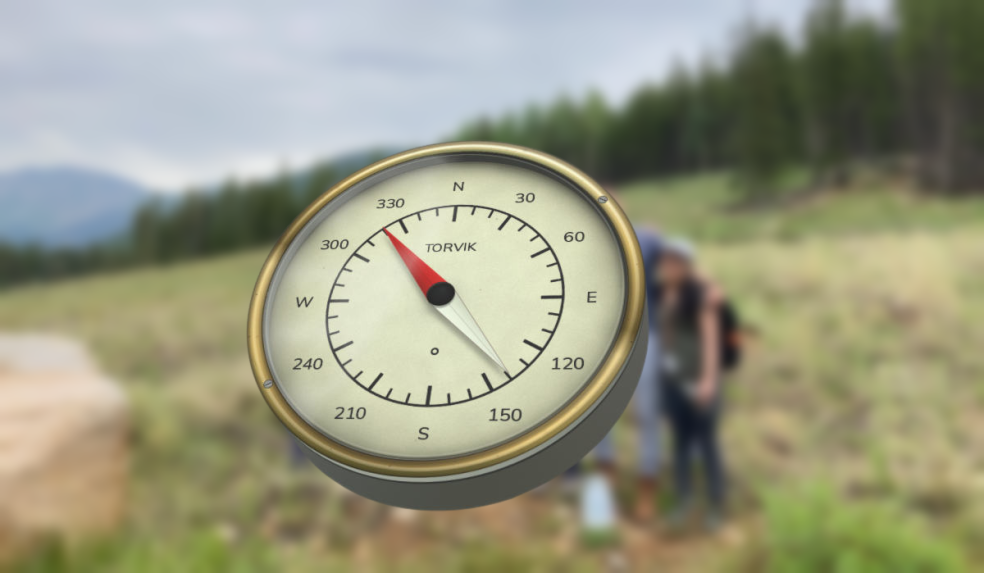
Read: 320 (°)
